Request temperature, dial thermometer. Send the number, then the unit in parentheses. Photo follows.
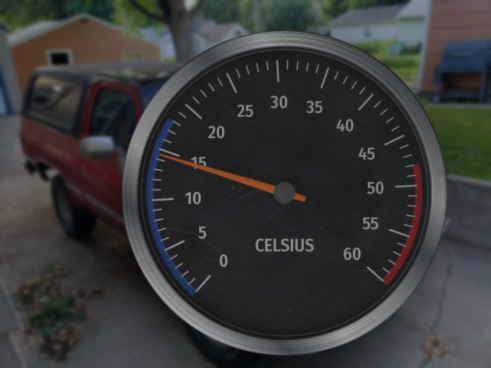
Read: 14.5 (°C)
